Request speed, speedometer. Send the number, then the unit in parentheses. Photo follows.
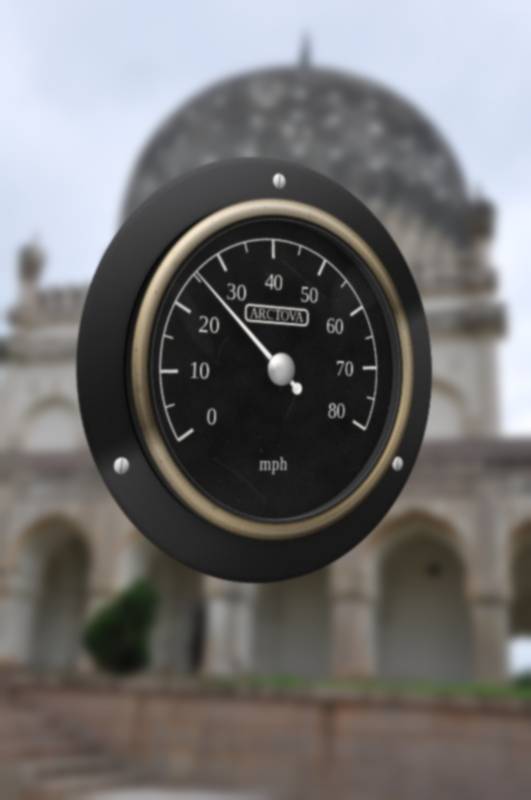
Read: 25 (mph)
